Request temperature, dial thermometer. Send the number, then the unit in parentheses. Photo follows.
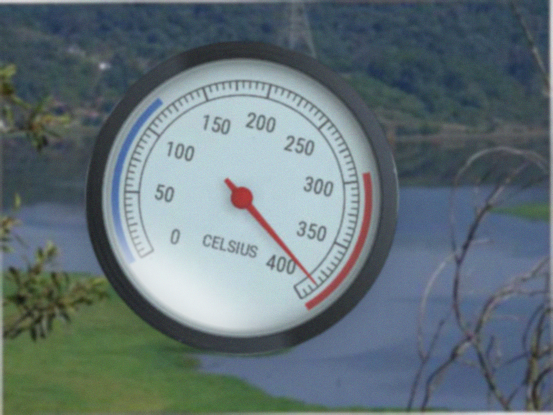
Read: 385 (°C)
